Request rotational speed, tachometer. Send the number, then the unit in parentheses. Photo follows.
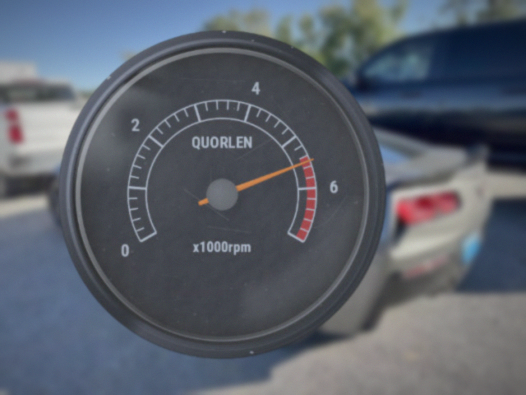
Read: 5500 (rpm)
